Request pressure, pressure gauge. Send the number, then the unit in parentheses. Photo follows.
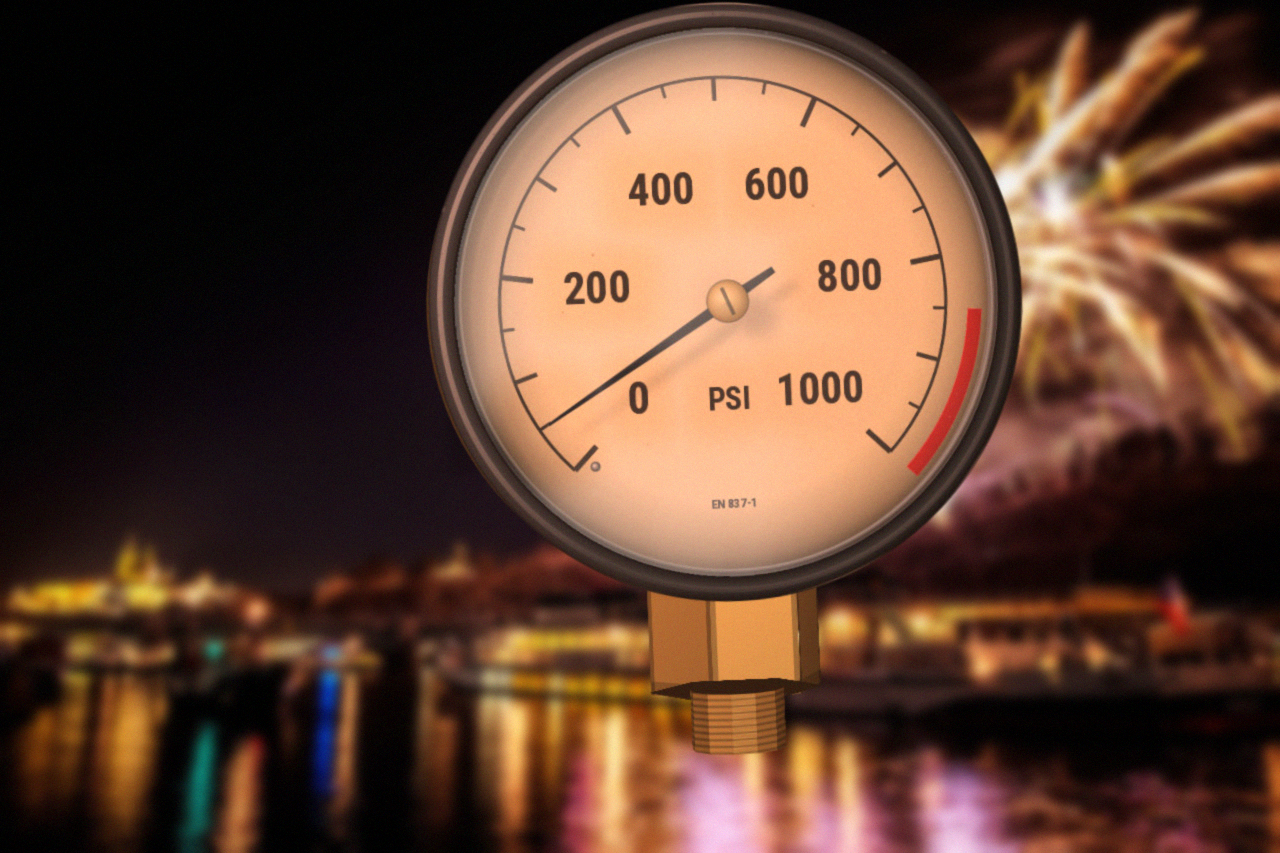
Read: 50 (psi)
